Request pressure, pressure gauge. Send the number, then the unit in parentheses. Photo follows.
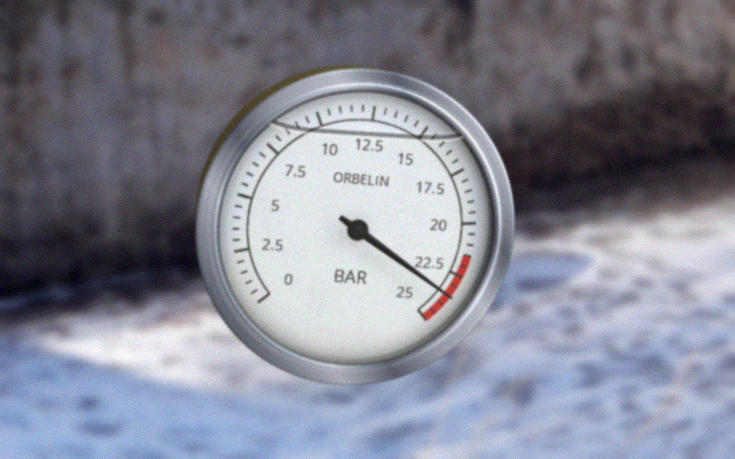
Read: 23.5 (bar)
